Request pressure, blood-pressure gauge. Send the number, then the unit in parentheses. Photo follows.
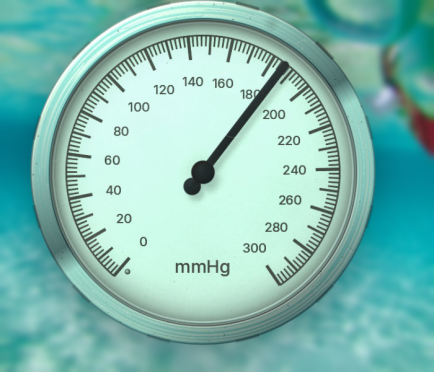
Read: 186 (mmHg)
